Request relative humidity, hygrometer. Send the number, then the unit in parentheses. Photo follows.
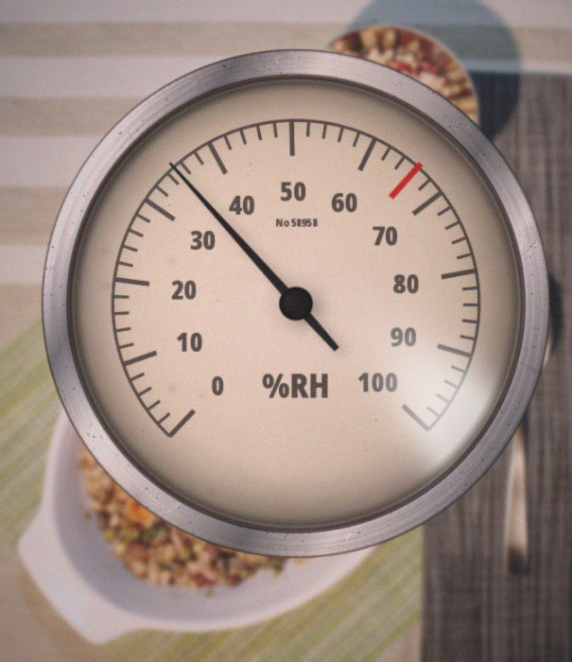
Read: 35 (%)
